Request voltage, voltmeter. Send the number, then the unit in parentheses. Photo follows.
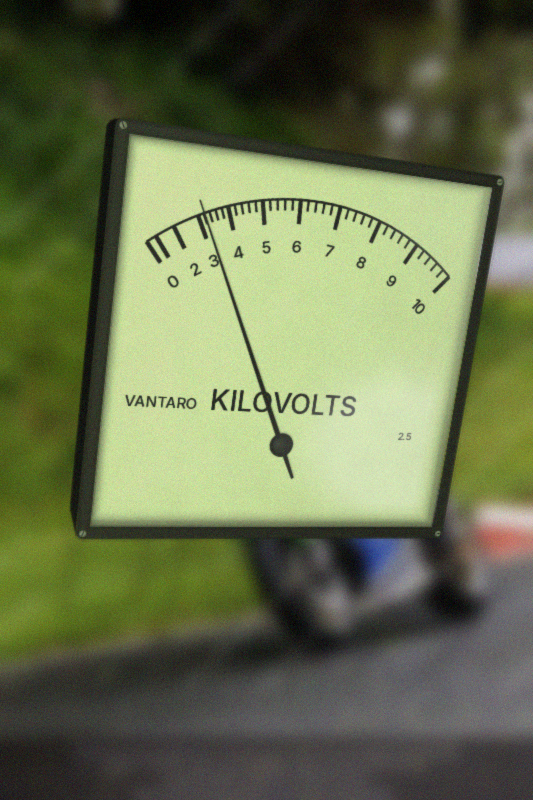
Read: 3.2 (kV)
